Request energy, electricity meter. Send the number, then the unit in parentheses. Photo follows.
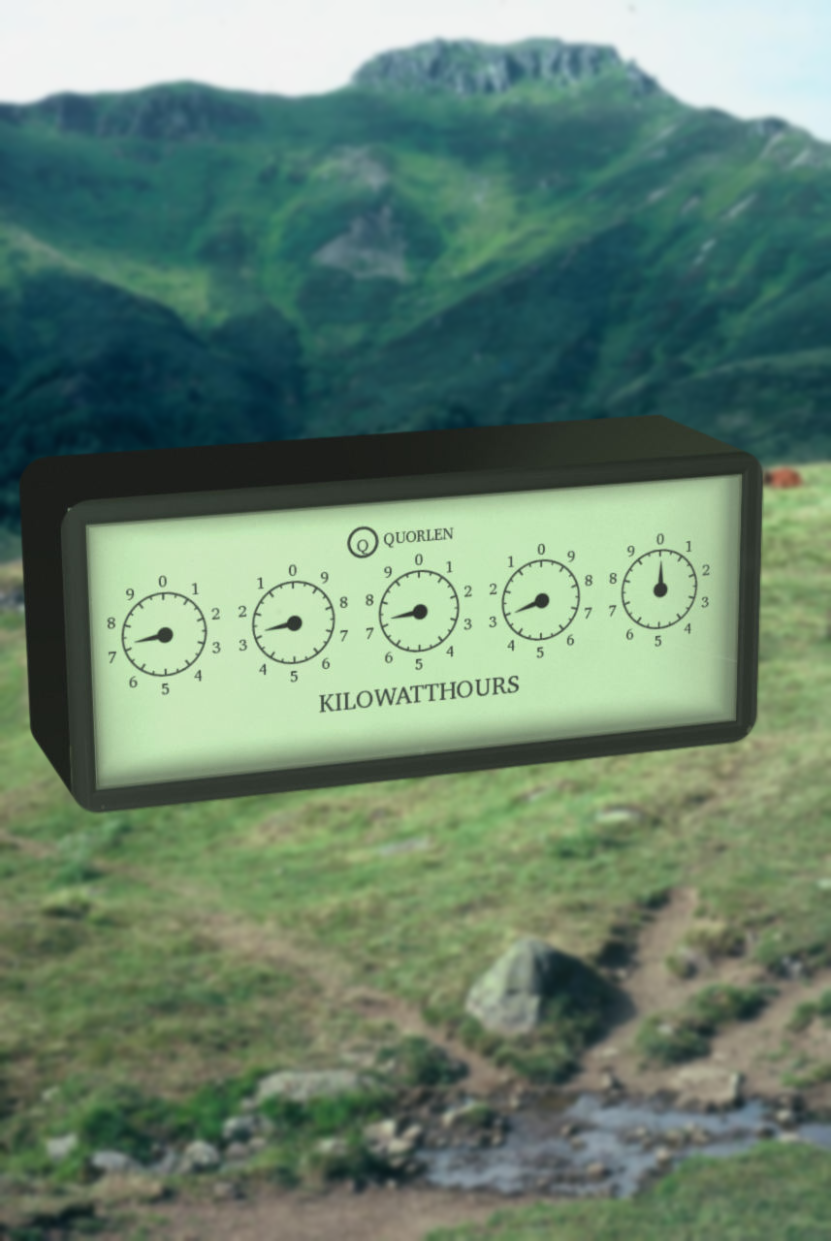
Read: 72730 (kWh)
